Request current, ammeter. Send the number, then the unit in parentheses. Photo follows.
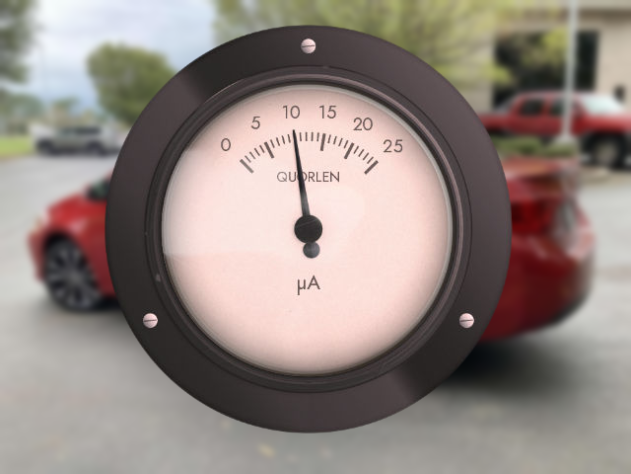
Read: 10 (µA)
